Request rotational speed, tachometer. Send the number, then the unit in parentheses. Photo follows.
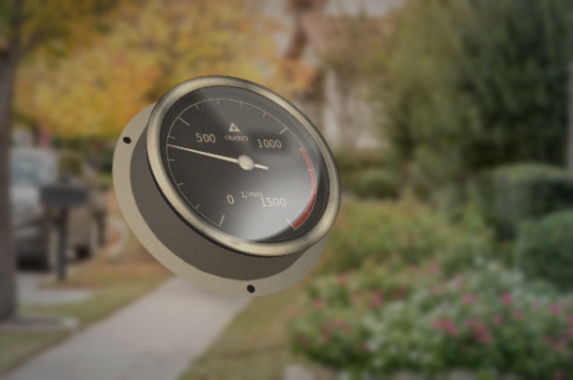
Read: 350 (rpm)
